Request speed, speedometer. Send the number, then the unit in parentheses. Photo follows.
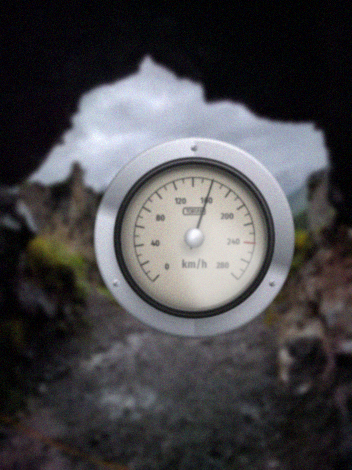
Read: 160 (km/h)
